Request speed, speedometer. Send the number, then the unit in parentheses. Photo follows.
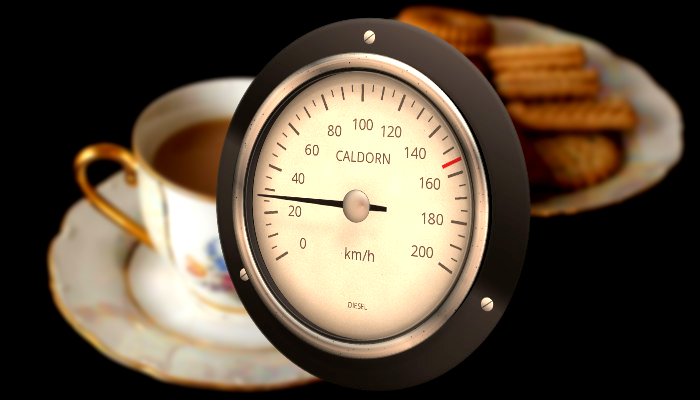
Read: 27.5 (km/h)
